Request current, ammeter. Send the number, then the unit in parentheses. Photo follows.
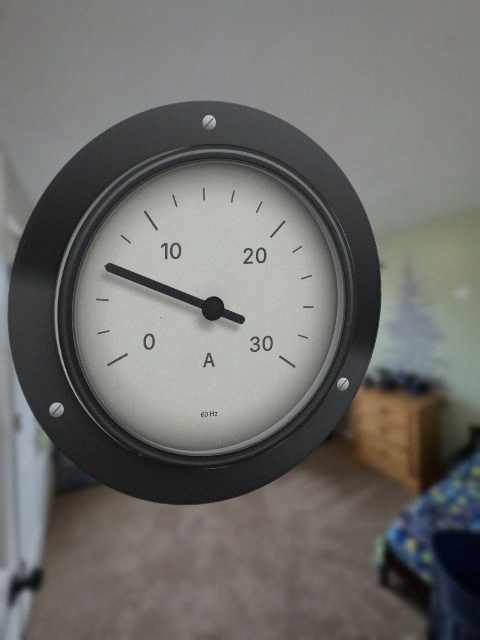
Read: 6 (A)
